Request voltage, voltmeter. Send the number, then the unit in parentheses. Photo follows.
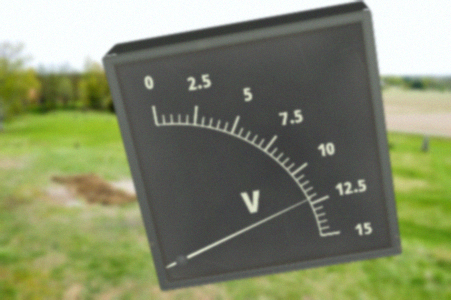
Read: 12 (V)
